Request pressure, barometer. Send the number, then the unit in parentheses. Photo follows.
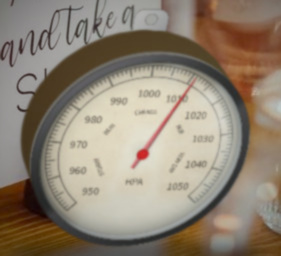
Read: 1010 (hPa)
